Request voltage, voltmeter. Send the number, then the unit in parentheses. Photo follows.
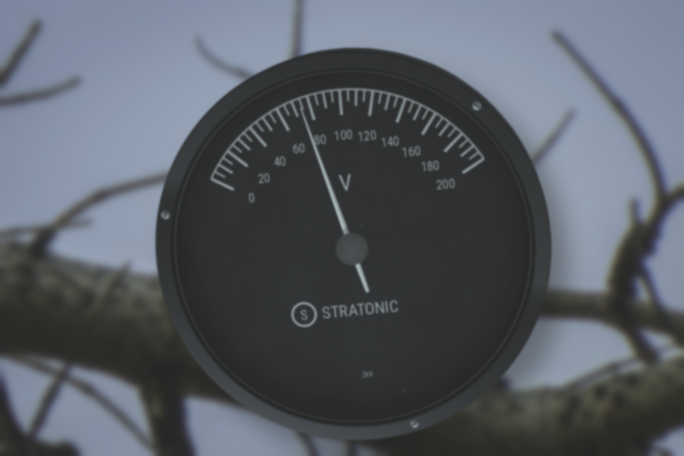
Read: 75 (V)
